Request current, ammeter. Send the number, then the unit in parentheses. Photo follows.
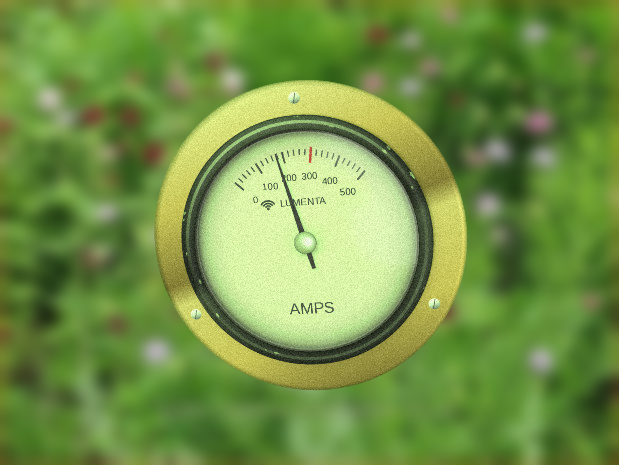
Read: 180 (A)
